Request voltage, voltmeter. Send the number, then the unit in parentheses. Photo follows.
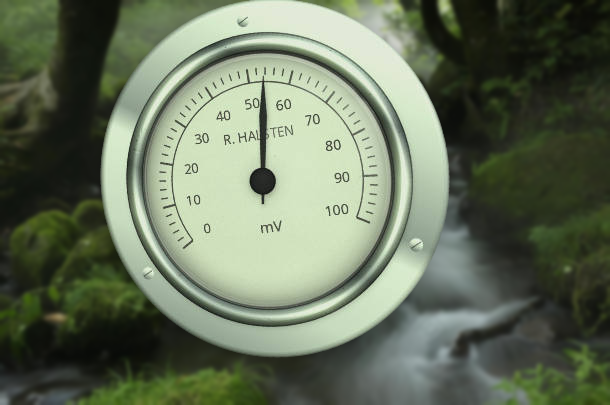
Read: 54 (mV)
